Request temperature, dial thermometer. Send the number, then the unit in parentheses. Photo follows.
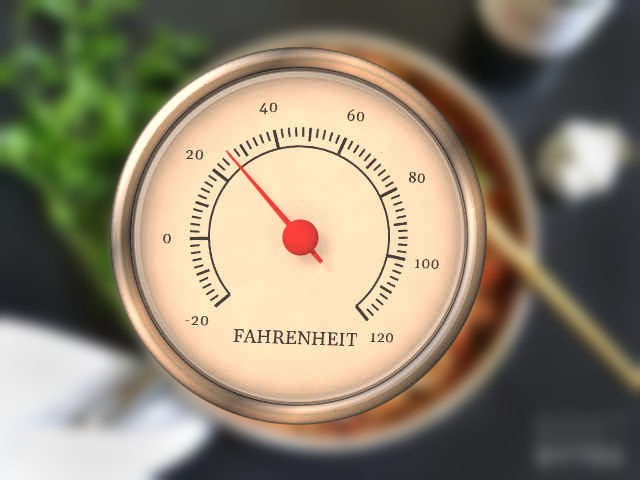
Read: 26 (°F)
